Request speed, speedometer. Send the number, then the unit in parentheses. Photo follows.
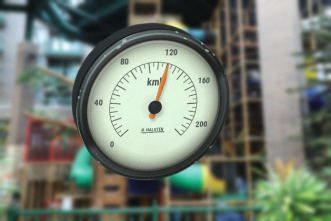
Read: 120 (km/h)
